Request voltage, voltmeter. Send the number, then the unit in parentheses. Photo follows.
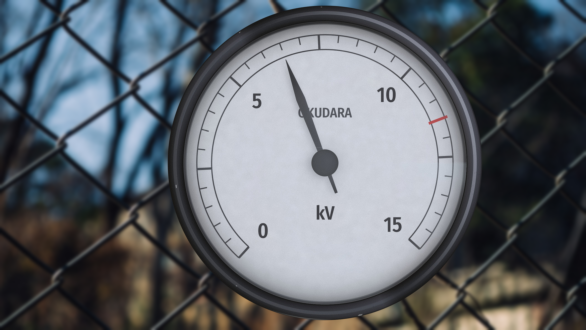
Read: 6.5 (kV)
